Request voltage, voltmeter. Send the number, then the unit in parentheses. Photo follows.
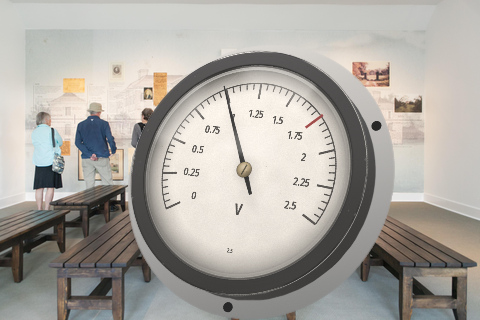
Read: 1 (V)
